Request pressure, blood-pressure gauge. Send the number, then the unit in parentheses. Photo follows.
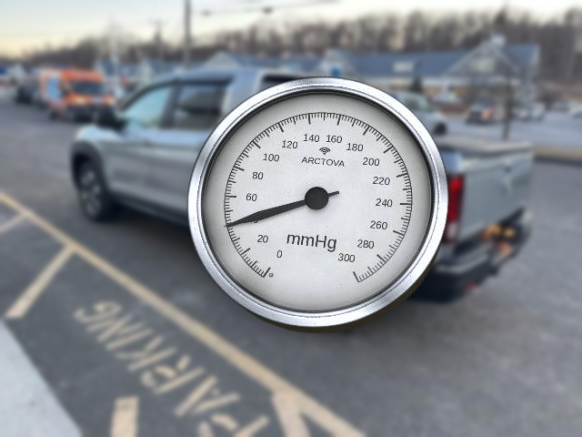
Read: 40 (mmHg)
